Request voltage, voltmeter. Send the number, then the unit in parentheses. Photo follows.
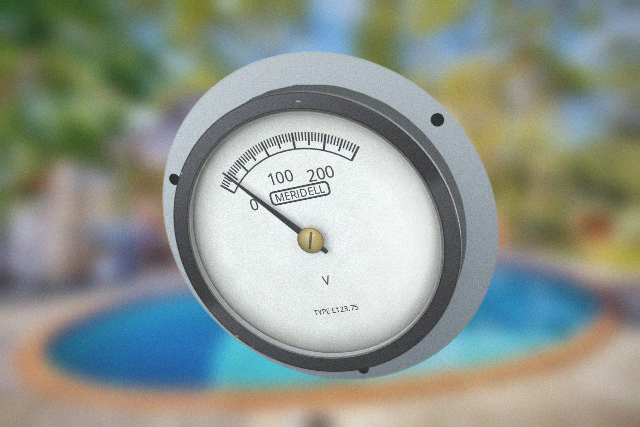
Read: 25 (V)
